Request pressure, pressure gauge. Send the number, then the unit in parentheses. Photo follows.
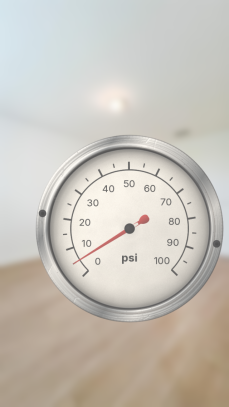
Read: 5 (psi)
